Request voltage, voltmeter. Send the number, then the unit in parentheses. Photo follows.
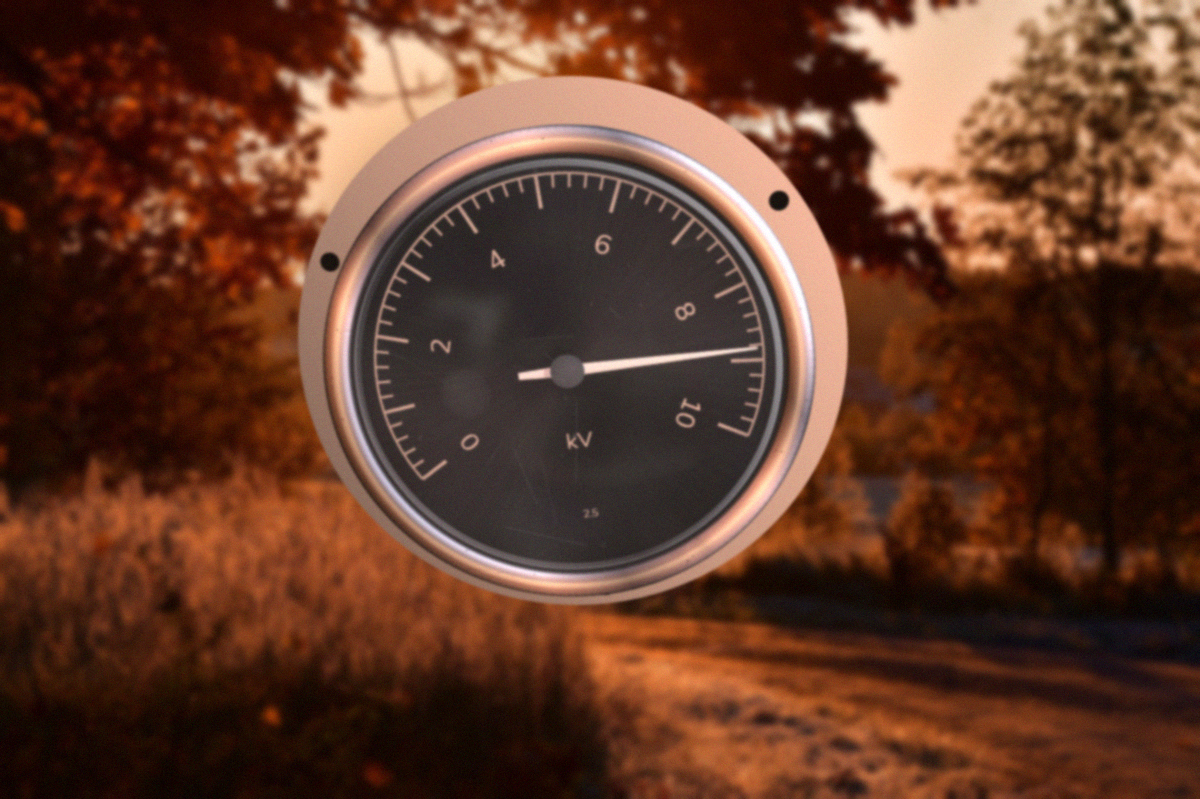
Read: 8.8 (kV)
